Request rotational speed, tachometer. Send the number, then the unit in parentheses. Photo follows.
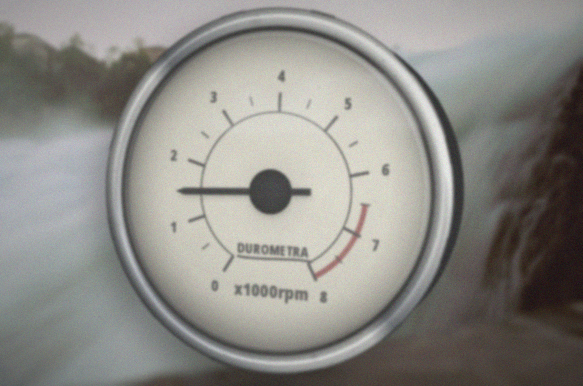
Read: 1500 (rpm)
